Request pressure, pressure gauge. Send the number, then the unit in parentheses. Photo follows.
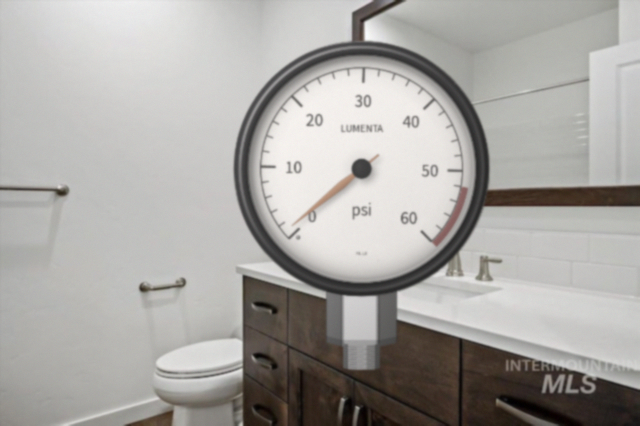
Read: 1 (psi)
